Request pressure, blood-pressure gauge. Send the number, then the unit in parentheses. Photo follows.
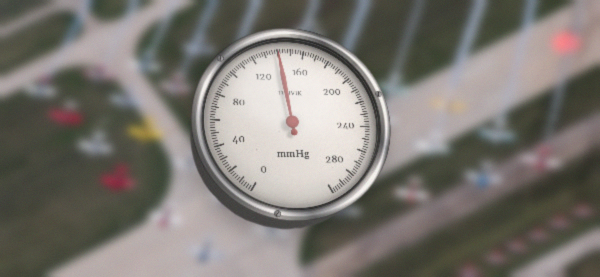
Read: 140 (mmHg)
